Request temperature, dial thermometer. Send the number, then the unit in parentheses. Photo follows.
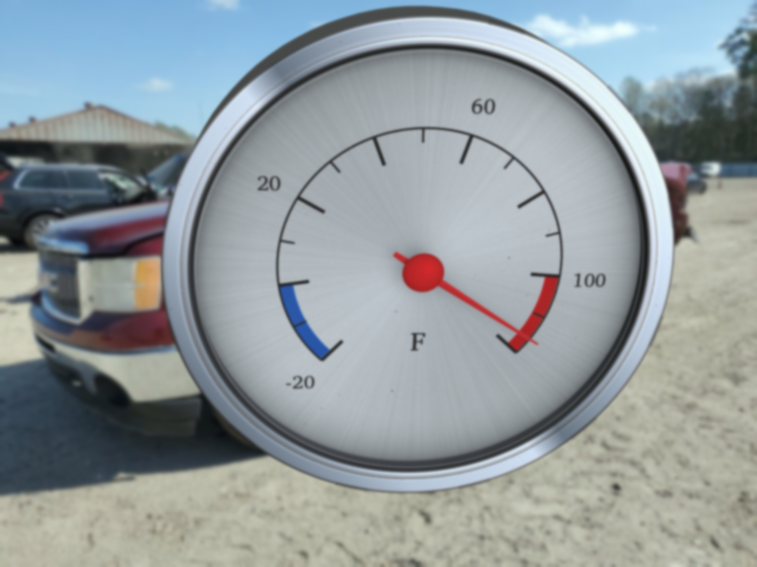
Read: 115 (°F)
